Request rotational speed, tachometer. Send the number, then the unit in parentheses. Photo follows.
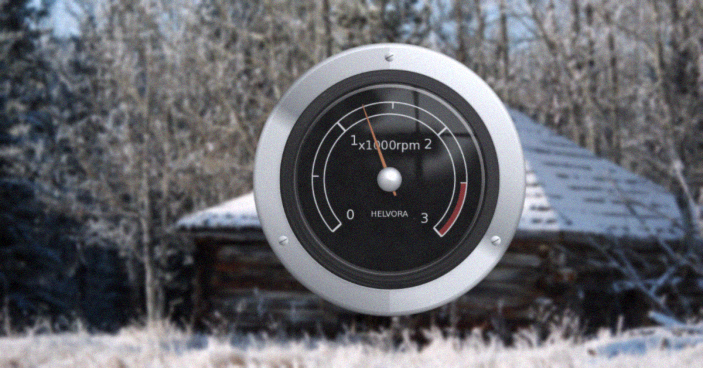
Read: 1250 (rpm)
